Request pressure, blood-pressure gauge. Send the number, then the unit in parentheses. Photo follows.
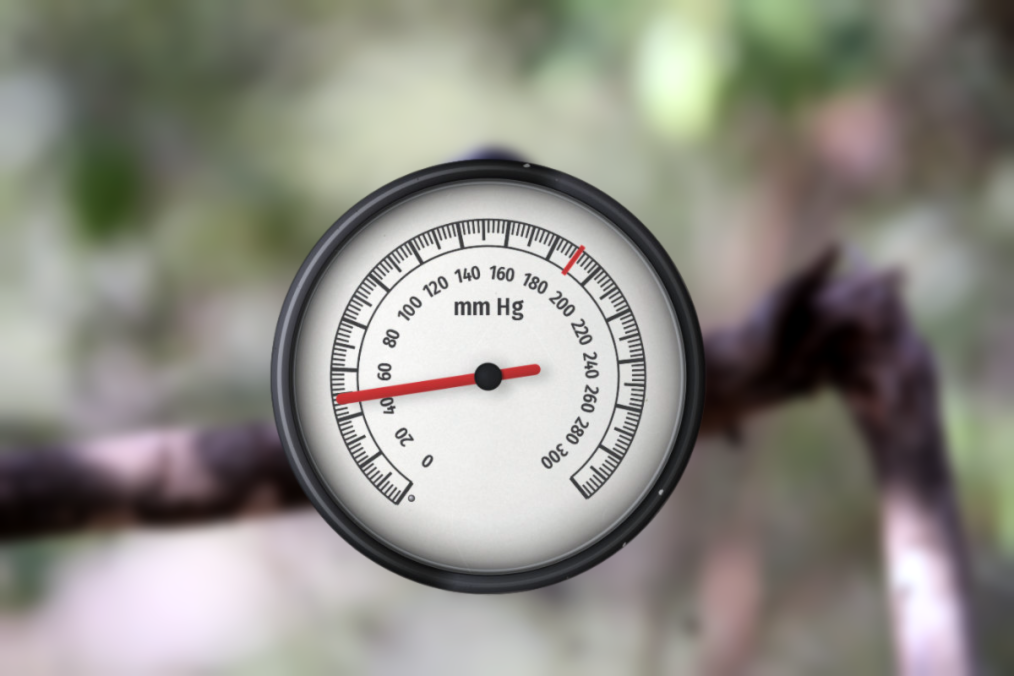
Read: 48 (mmHg)
